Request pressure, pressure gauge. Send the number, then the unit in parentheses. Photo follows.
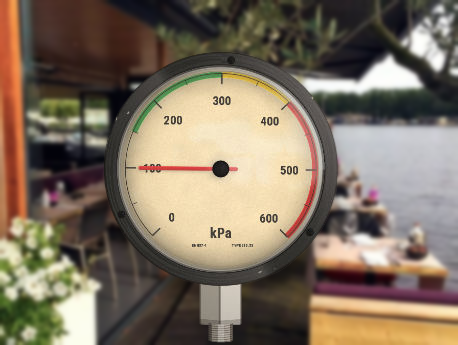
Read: 100 (kPa)
